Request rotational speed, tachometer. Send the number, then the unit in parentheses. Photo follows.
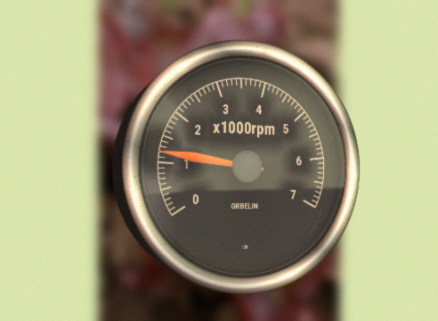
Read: 1200 (rpm)
